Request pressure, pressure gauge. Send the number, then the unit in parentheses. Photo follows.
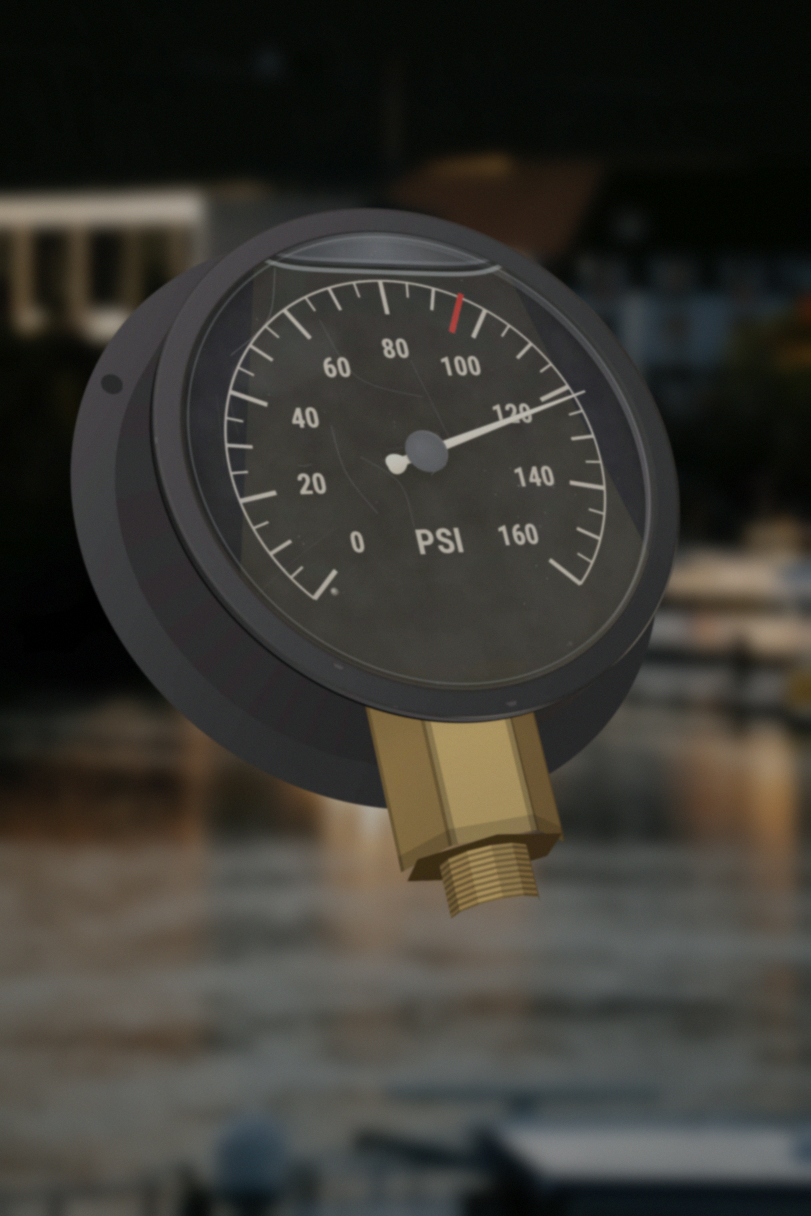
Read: 122.5 (psi)
